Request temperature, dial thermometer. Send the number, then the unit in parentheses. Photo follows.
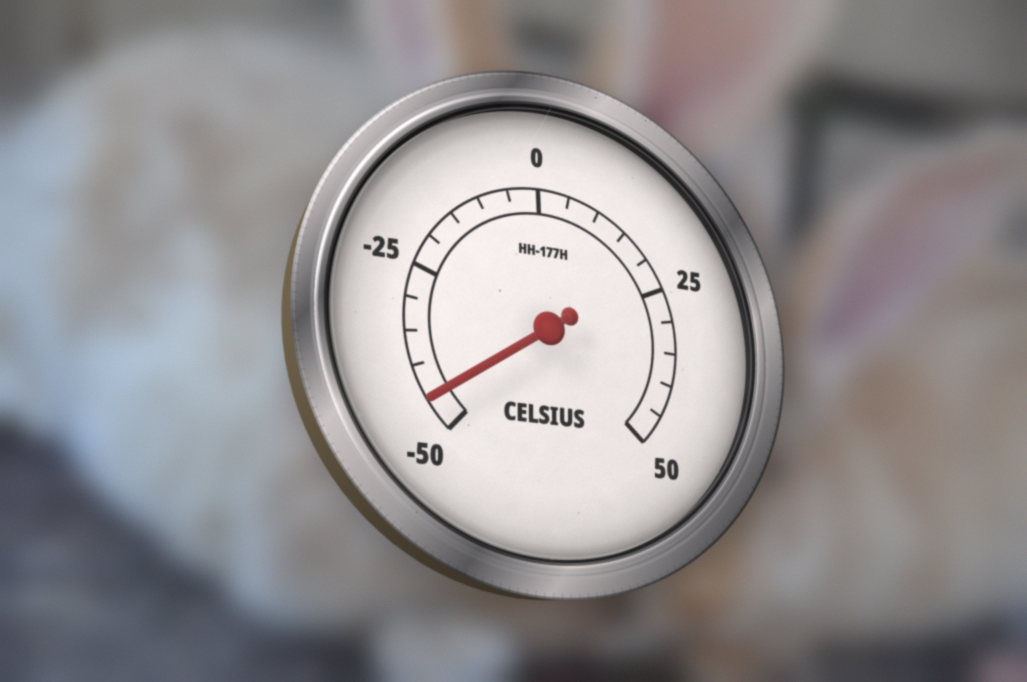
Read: -45 (°C)
